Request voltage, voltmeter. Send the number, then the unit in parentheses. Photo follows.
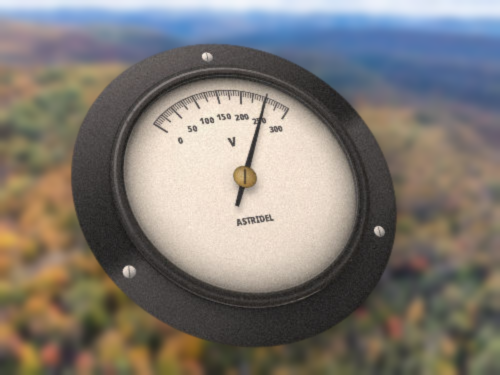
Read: 250 (V)
